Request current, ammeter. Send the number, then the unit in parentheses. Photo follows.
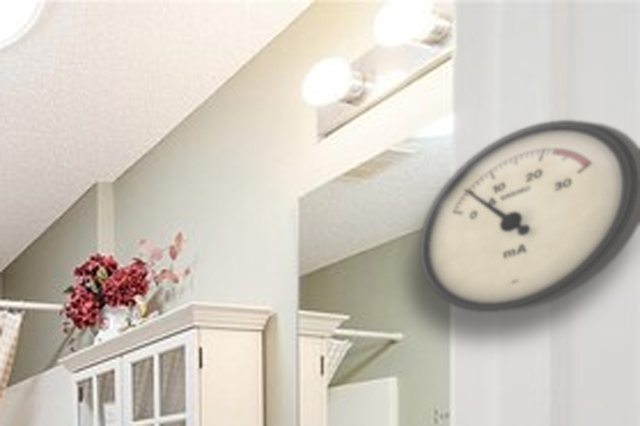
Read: 5 (mA)
